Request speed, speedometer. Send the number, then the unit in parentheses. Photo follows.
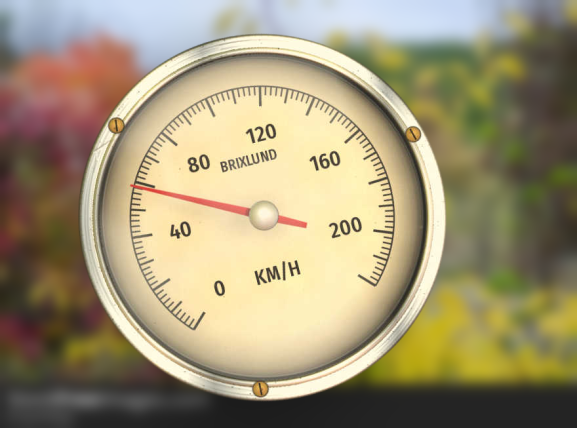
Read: 58 (km/h)
